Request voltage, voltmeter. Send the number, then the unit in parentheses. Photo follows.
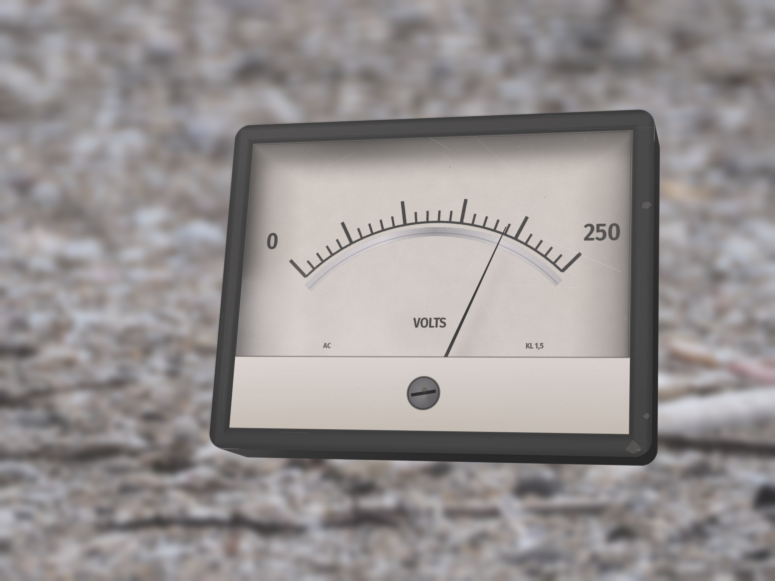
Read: 190 (V)
